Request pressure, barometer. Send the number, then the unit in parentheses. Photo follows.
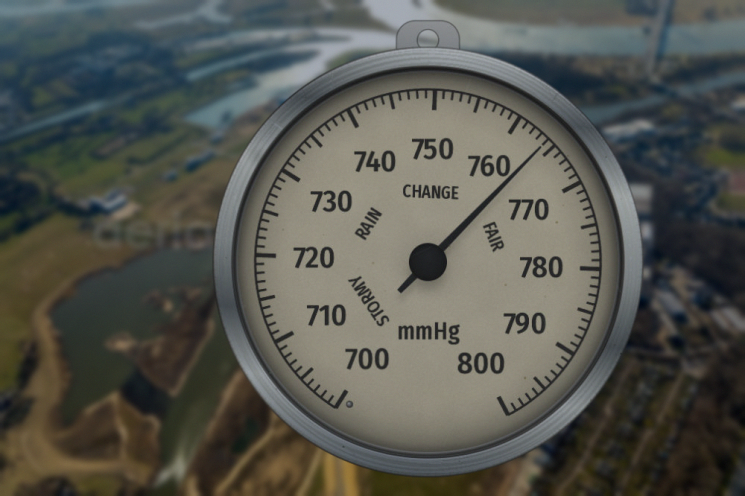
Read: 764 (mmHg)
